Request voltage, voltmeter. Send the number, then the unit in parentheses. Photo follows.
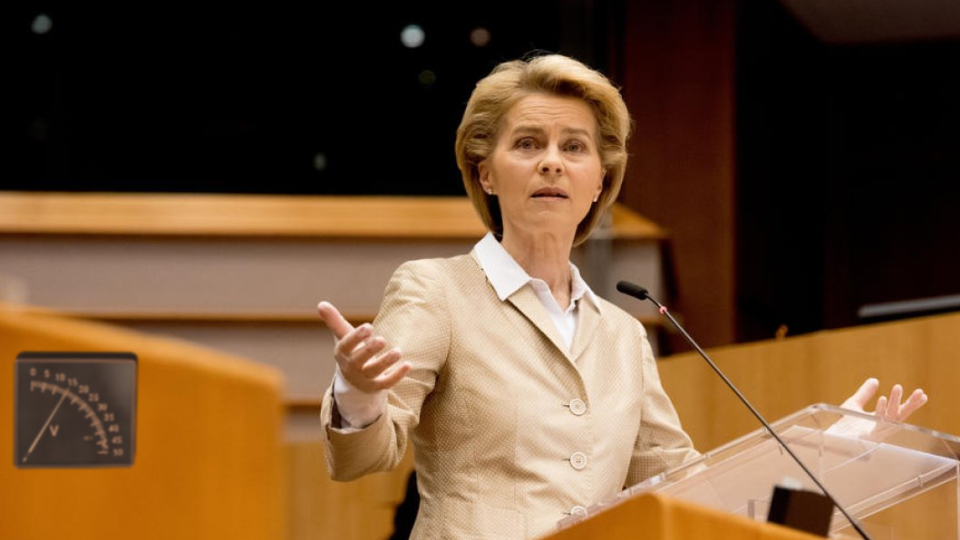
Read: 15 (V)
